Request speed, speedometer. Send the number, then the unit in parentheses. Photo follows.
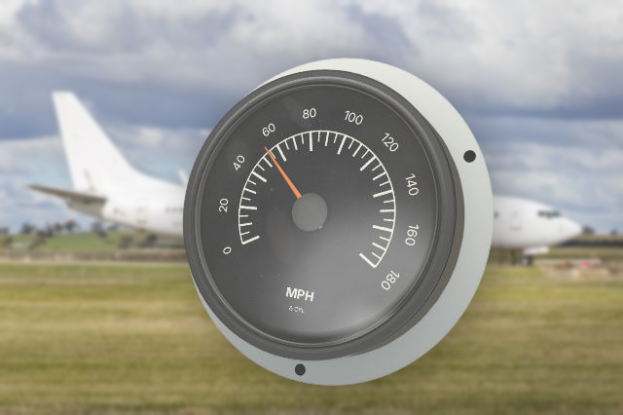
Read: 55 (mph)
